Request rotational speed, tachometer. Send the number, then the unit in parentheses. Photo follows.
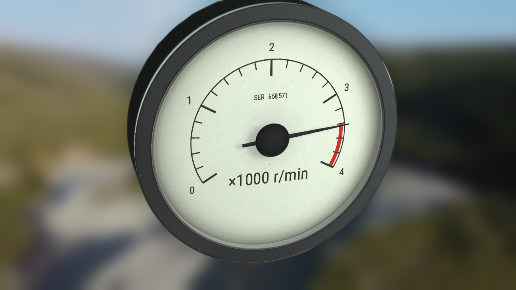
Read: 3400 (rpm)
